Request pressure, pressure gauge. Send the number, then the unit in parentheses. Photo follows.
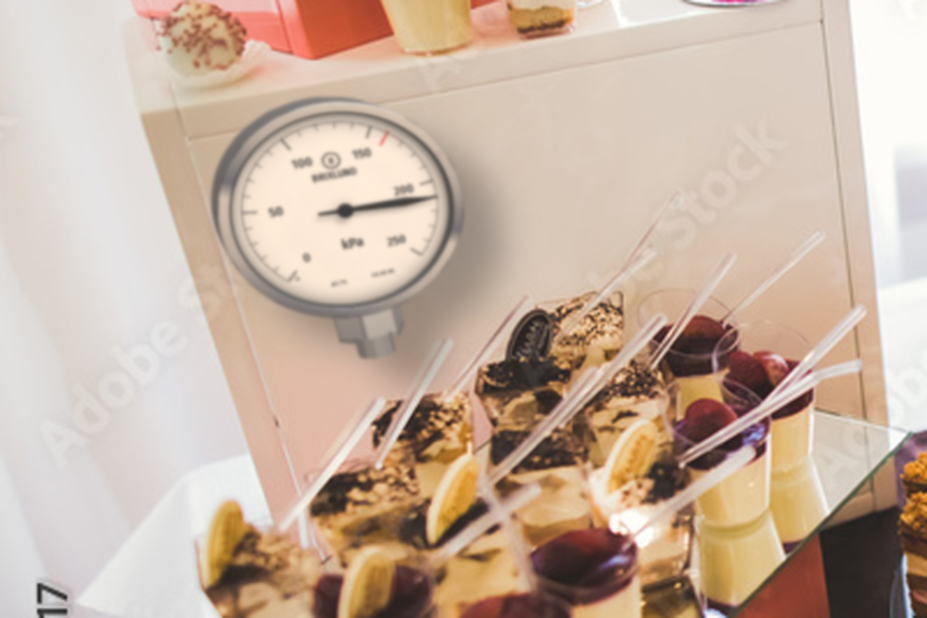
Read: 210 (kPa)
